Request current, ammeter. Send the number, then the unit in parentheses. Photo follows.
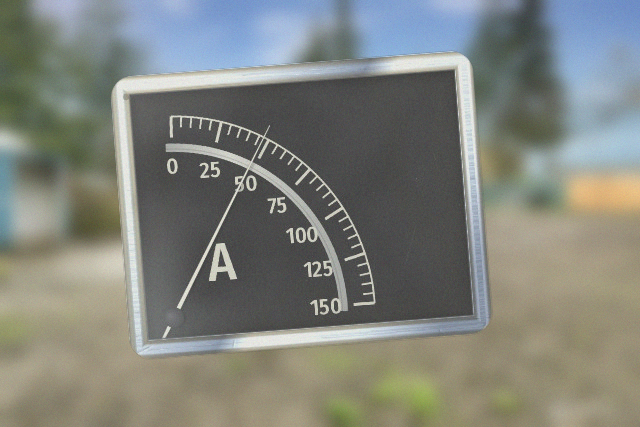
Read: 47.5 (A)
